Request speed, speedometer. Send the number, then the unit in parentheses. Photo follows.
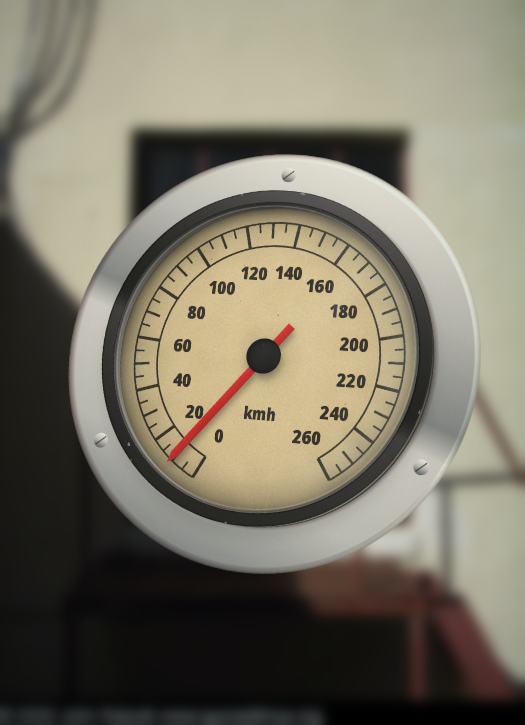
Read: 10 (km/h)
